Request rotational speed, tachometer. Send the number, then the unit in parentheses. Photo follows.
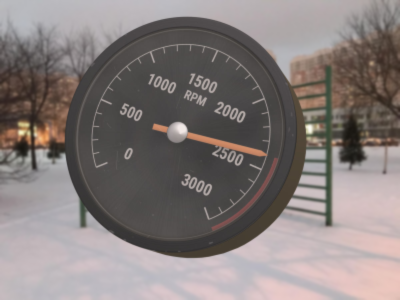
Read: 2400 (rpm)
